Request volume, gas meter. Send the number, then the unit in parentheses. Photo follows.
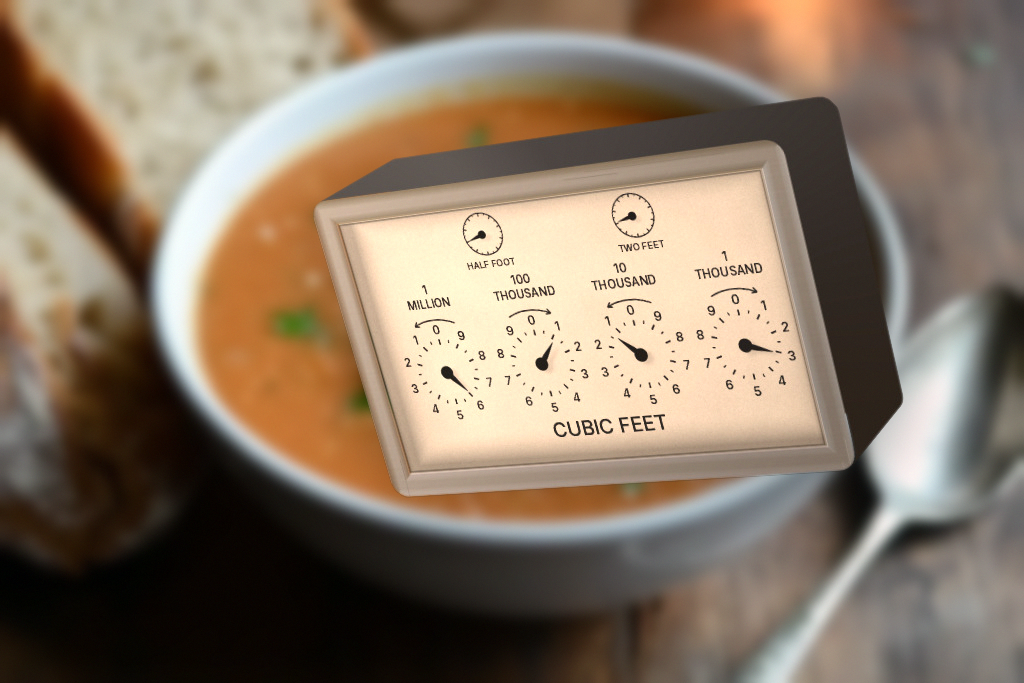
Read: 611300 (ft³)
